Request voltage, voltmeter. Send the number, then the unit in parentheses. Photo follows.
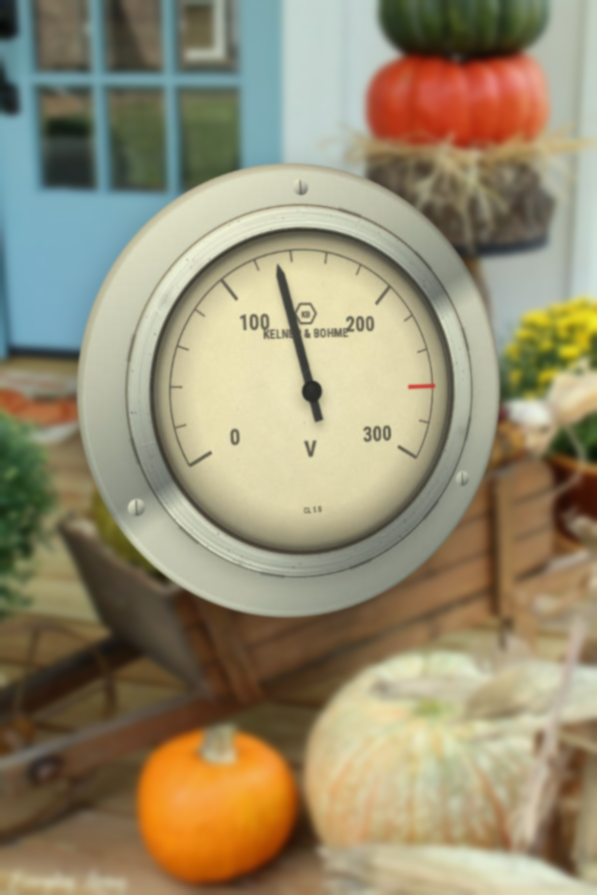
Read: 130 (V)
